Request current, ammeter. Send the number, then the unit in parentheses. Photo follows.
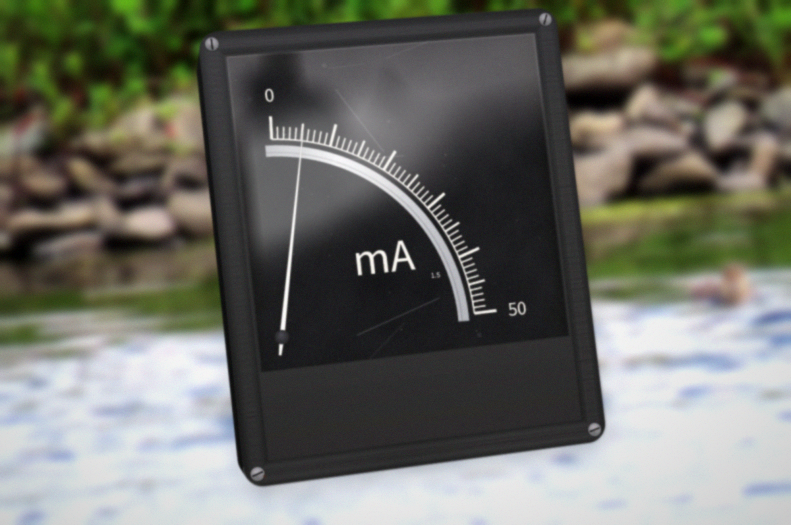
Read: 5 (mA)
